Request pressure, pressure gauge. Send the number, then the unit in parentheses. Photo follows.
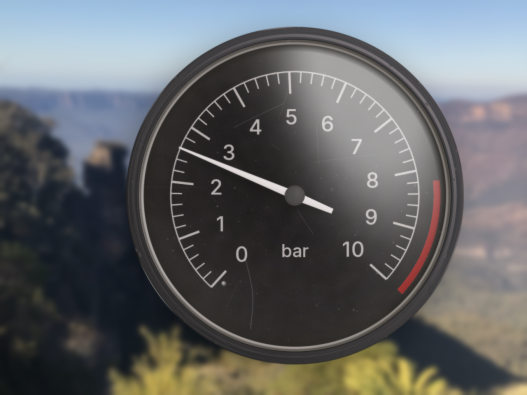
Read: 2.6 (bar)
